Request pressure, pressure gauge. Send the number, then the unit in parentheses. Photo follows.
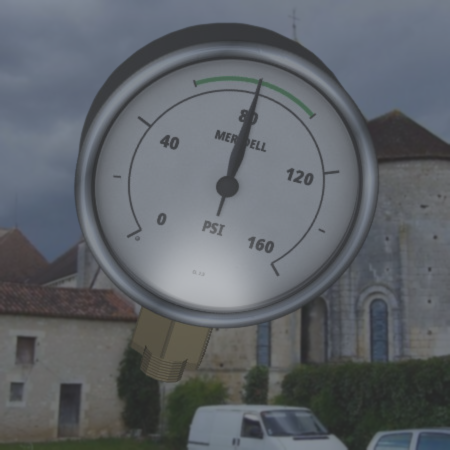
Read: 80 (psi)
